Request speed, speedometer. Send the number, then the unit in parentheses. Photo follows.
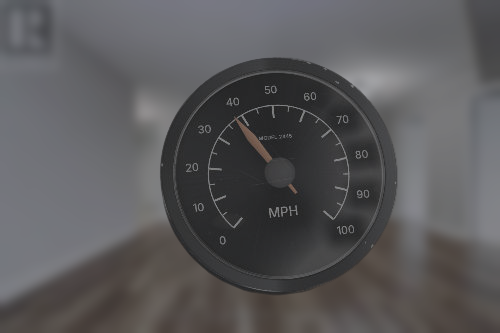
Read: 37.5 (mph)
